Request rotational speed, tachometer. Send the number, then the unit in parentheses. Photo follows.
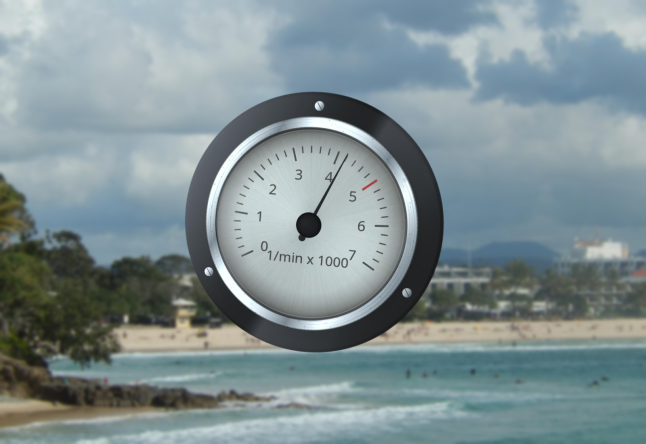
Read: 4200 (rpm)
